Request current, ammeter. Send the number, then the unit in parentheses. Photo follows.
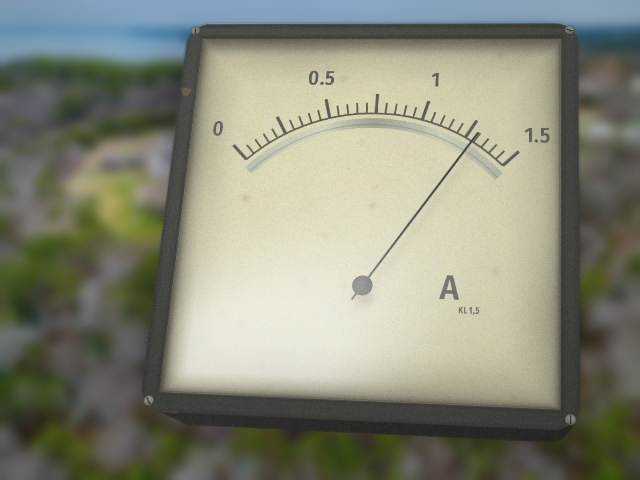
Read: 1.3 (A)
